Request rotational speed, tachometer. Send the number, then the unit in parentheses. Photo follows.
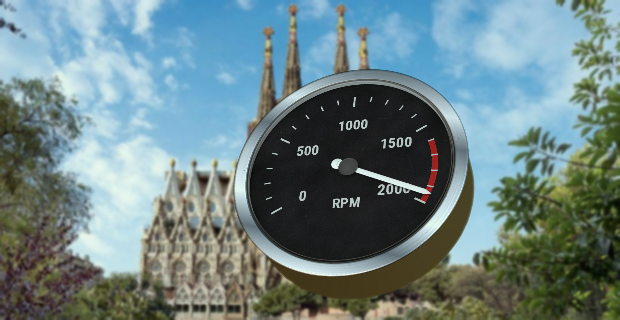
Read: 1950 (rpm)
